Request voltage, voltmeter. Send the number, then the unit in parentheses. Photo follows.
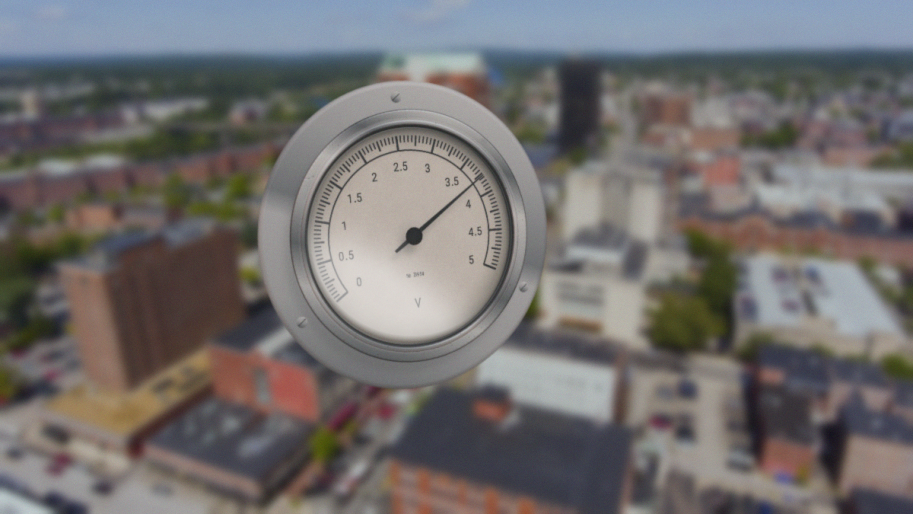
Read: 3.75 (V)
